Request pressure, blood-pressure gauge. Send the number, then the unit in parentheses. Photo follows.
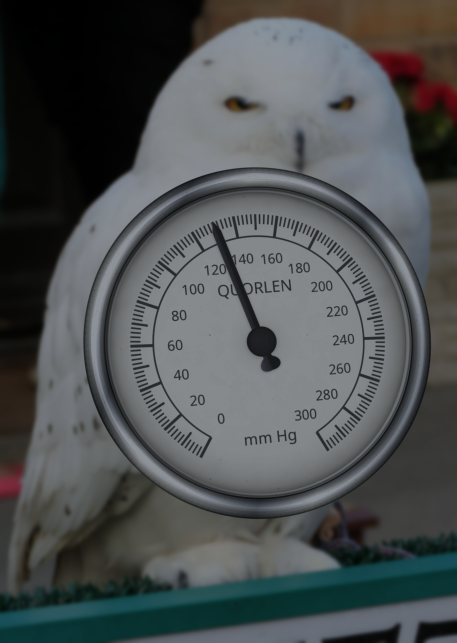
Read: 130 (mmHg)
